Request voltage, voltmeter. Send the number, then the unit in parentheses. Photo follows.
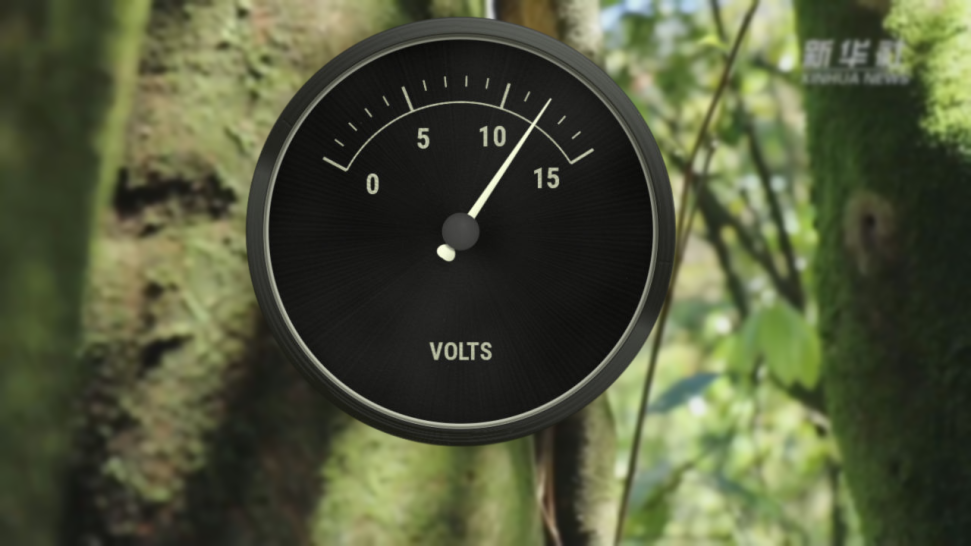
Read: 12 (V)
